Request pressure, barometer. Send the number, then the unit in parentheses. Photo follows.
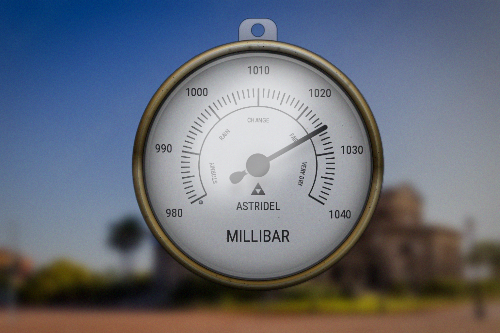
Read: 1025 (mbar)
